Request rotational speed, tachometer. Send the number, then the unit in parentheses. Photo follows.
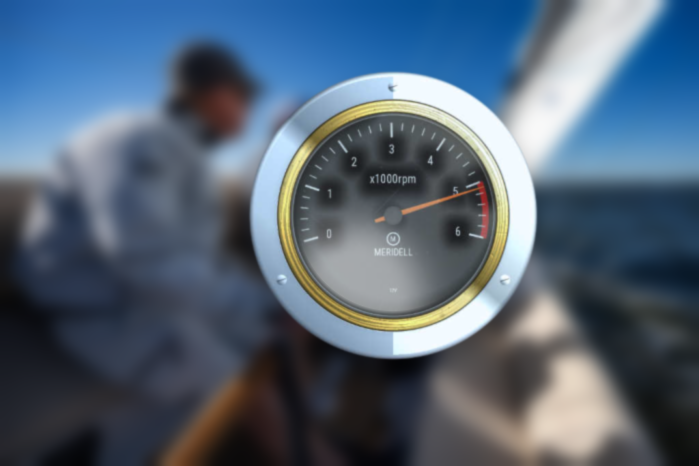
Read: 5100 (rpm)
